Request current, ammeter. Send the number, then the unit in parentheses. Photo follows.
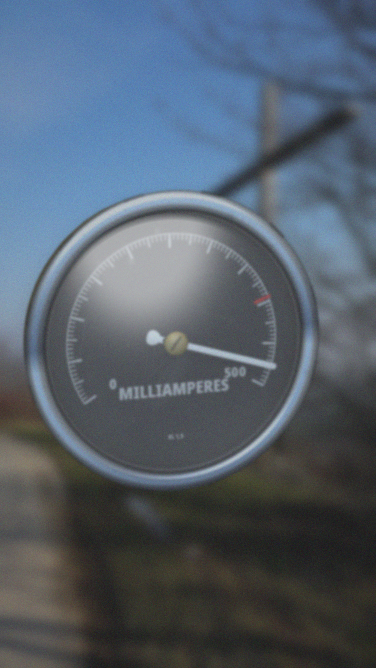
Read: 475 (mA)
